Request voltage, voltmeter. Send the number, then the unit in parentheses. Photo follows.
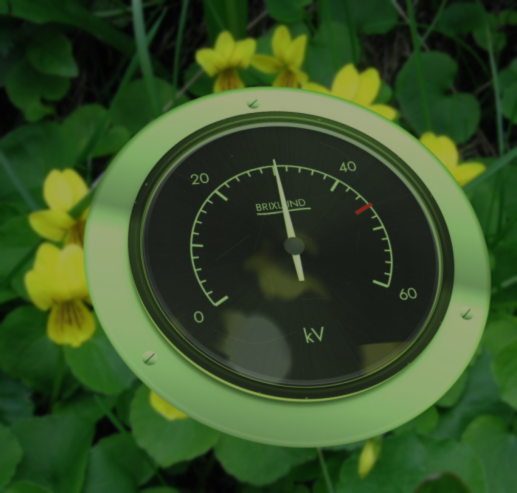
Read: 30 (kV)
